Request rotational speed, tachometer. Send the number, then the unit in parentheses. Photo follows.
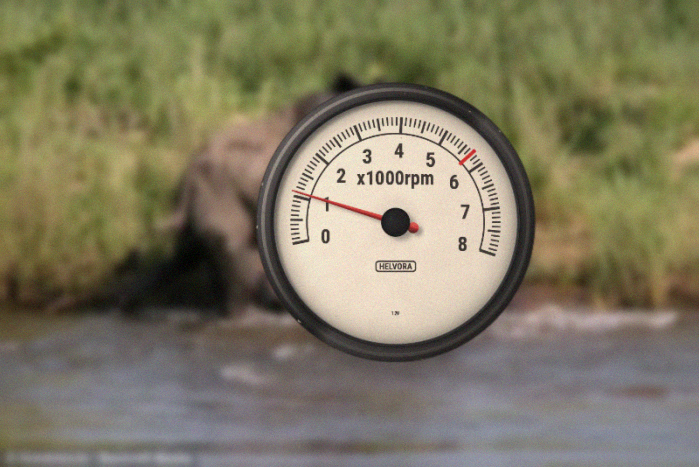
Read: 1100 (rpm)
